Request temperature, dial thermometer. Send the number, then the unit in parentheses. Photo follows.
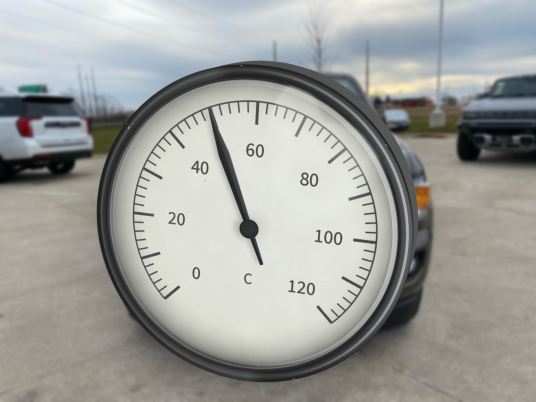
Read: 50 (°C)
